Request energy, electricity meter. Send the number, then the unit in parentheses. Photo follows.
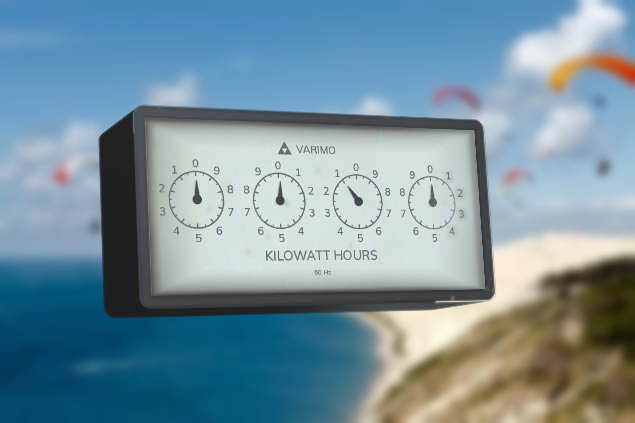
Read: 10 (kWh)
